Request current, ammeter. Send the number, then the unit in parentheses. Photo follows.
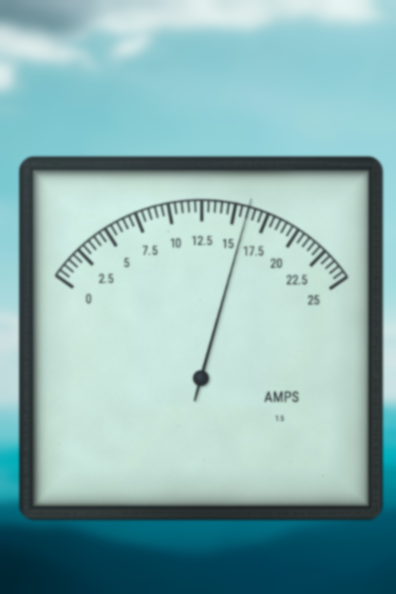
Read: 16 (A)
